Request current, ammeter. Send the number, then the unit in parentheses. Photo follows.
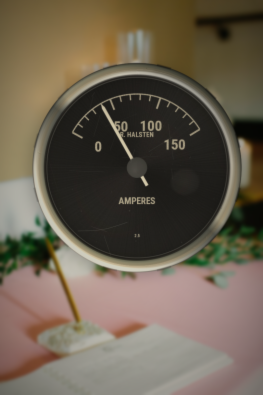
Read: 40 (A)
